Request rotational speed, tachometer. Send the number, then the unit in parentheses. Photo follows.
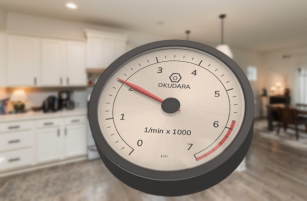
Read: 2000 (rpm)
